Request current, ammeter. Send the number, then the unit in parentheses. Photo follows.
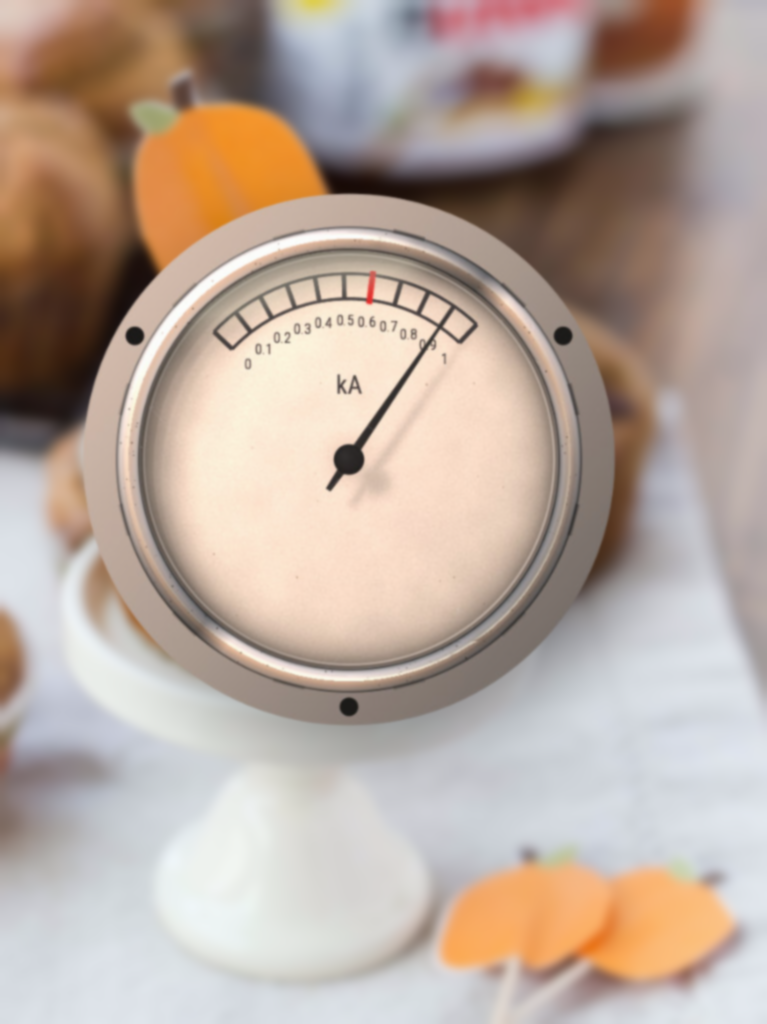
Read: 0.9 (kA)
